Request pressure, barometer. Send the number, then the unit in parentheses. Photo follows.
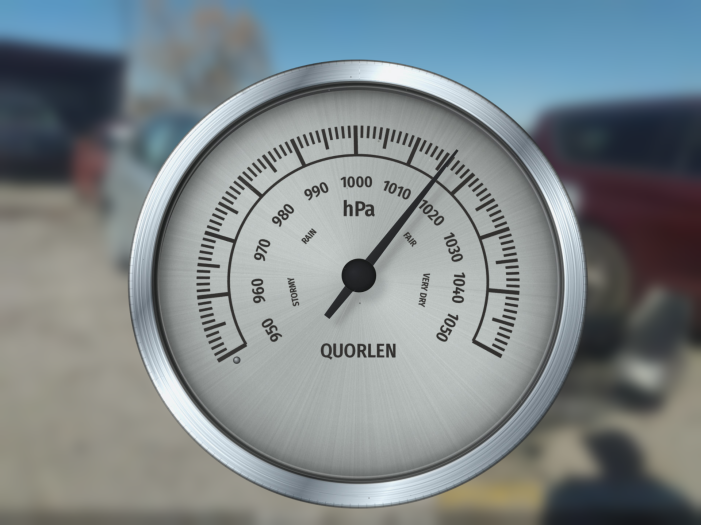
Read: 1016 (hPa)
